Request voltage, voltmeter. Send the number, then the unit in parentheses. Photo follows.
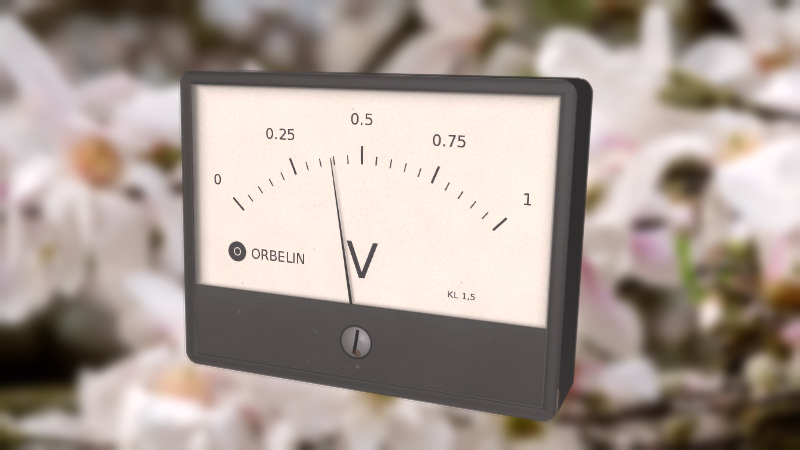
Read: 0.4 (V)
